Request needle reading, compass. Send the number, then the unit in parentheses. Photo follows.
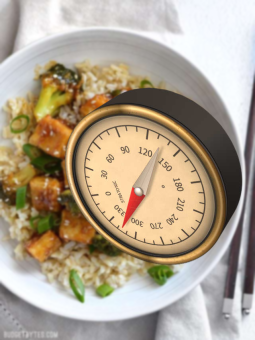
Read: 315 (°)
